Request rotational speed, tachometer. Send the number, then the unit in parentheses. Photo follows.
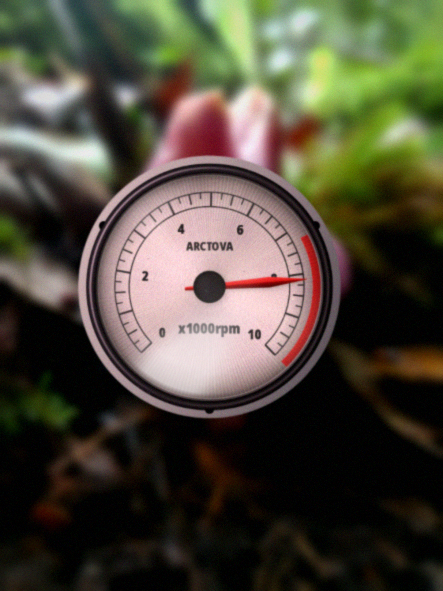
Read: 8125 (rpm)
